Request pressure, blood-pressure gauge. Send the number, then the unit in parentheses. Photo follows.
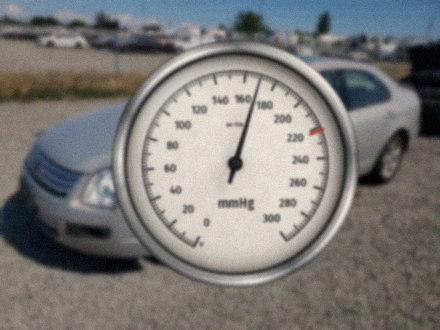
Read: 170 (mmHg)
